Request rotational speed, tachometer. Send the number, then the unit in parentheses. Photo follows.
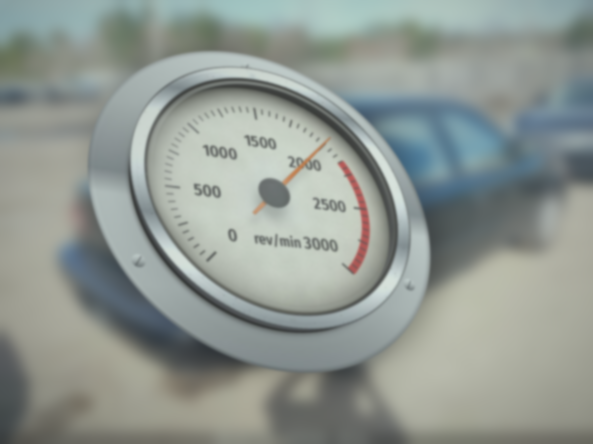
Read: 2000 (rpm)
